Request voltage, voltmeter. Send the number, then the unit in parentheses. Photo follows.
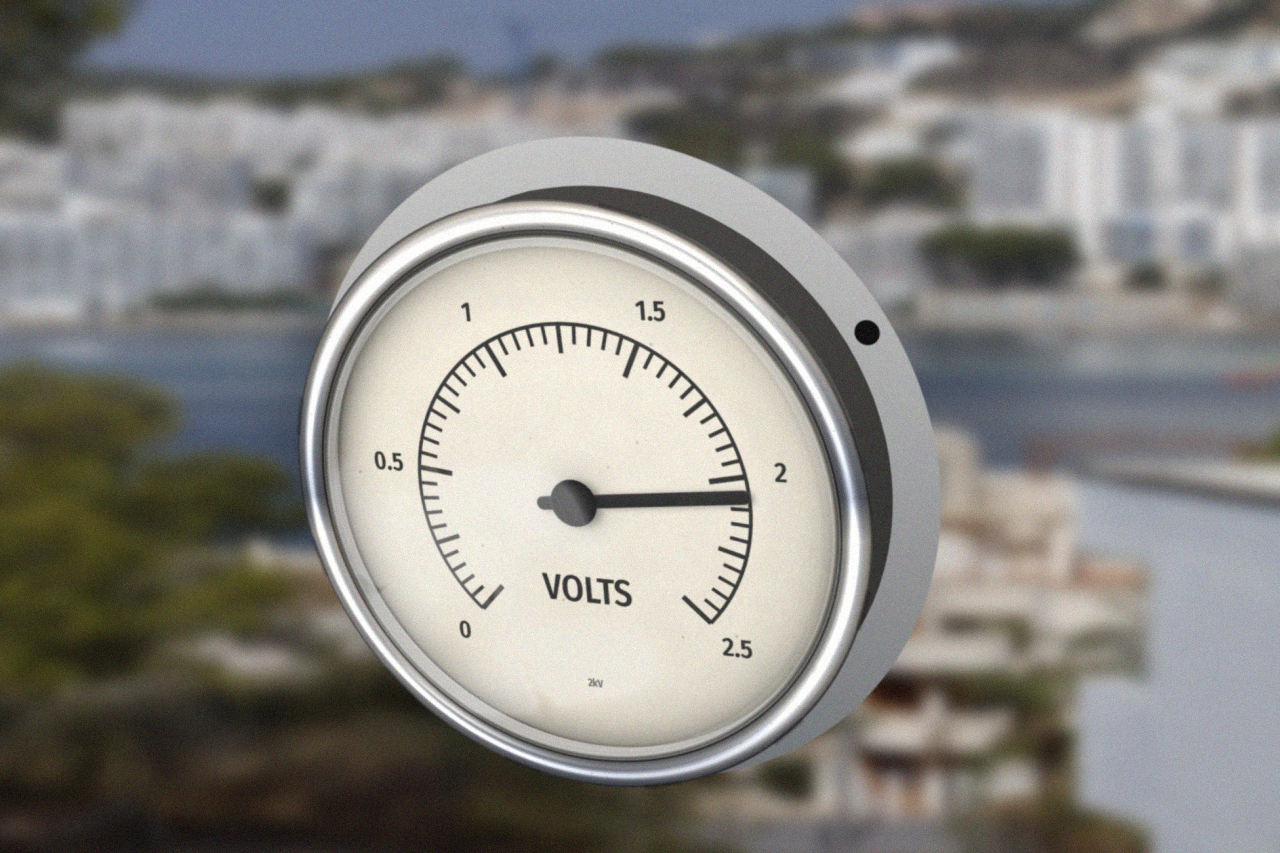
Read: 2.05 (V)
